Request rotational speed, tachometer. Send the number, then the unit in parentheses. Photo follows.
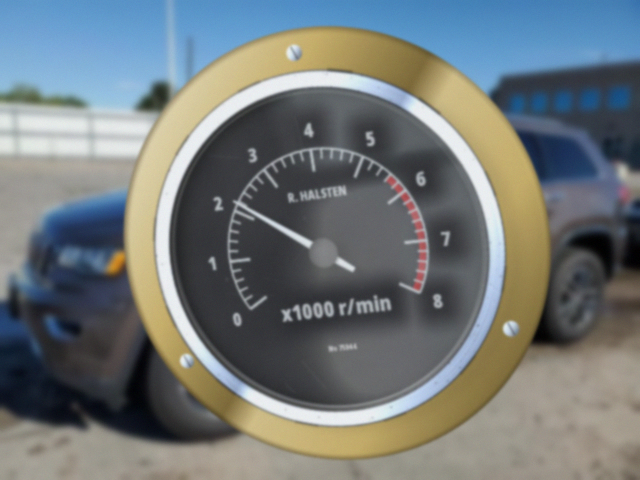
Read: 2200 (rpm)
